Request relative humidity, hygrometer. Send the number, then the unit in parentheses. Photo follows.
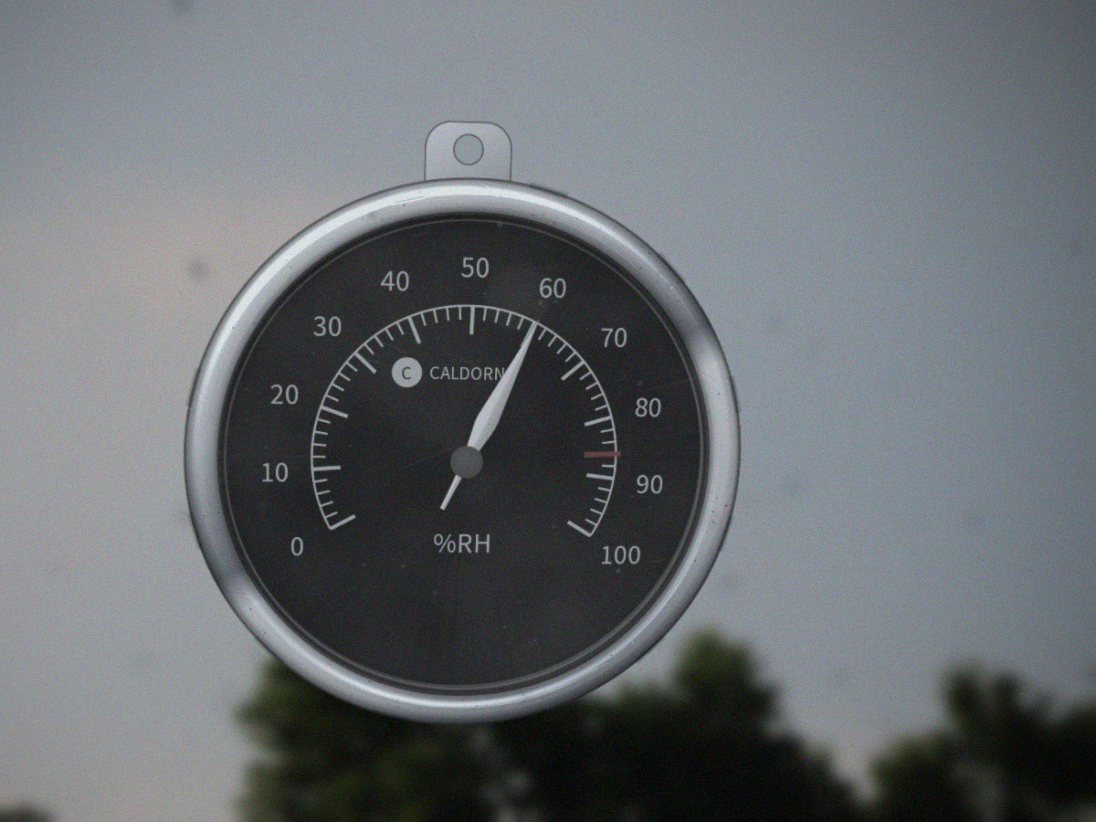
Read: 60 (%)
